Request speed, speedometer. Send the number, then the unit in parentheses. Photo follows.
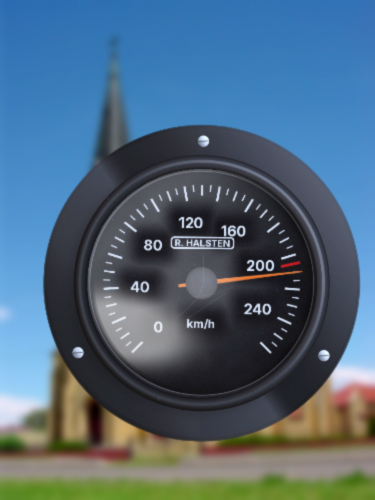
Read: 210 (km/h)
